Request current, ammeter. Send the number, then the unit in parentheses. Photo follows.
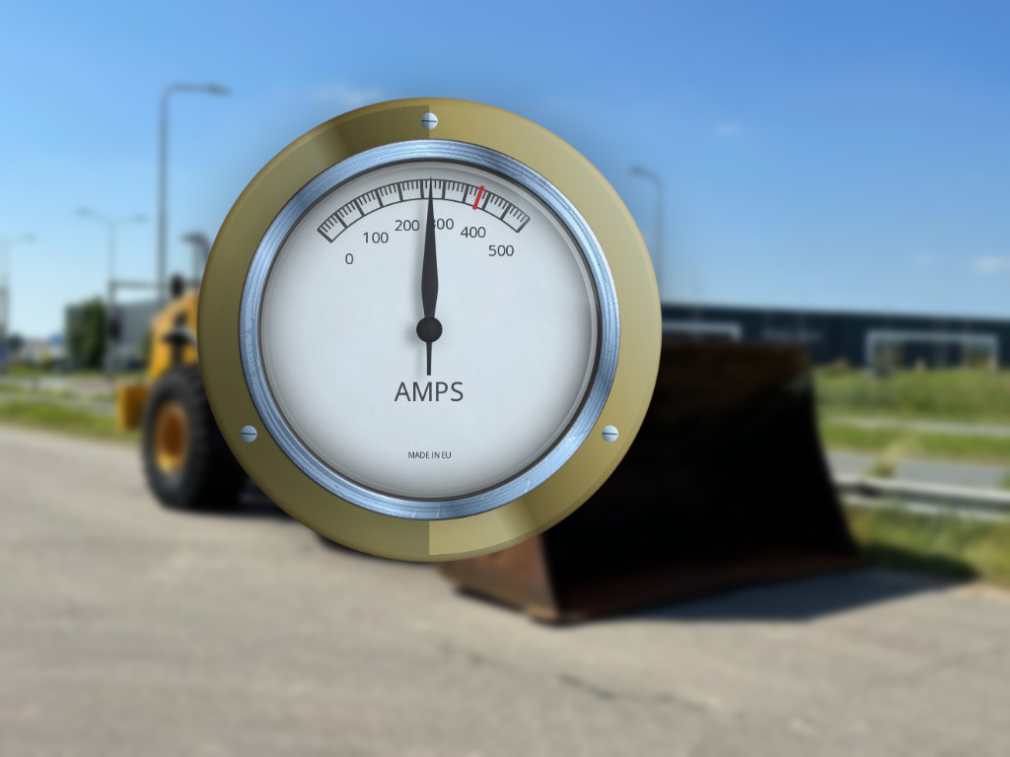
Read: 270 (A)
